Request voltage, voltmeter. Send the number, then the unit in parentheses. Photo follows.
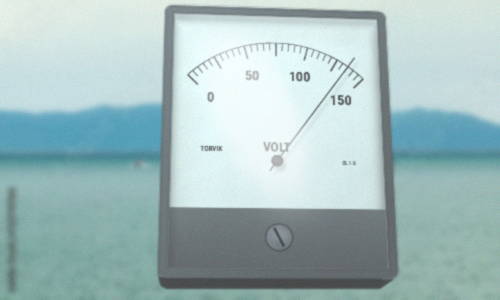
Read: 135 (V)
